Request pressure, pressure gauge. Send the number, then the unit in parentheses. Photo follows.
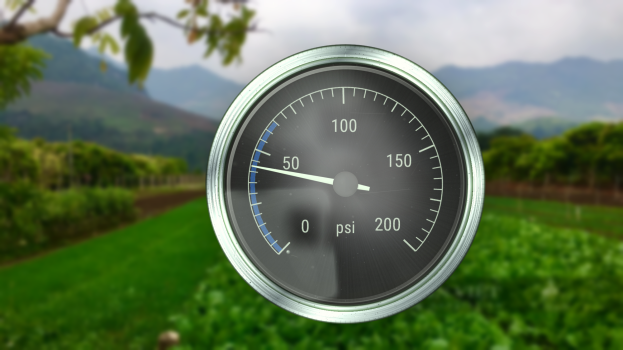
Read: 42.5 (psi)
